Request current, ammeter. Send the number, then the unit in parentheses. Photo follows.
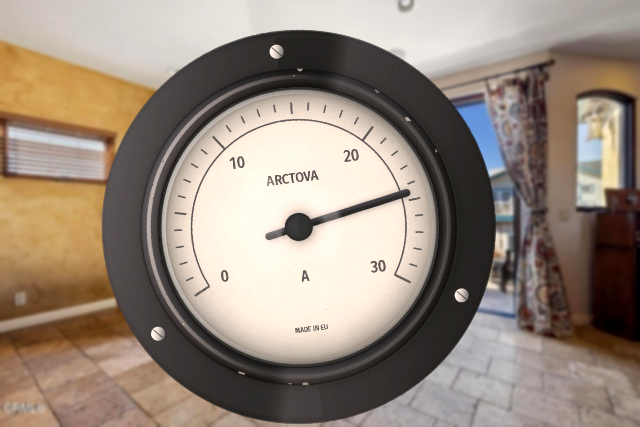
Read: 24.5 (A)
